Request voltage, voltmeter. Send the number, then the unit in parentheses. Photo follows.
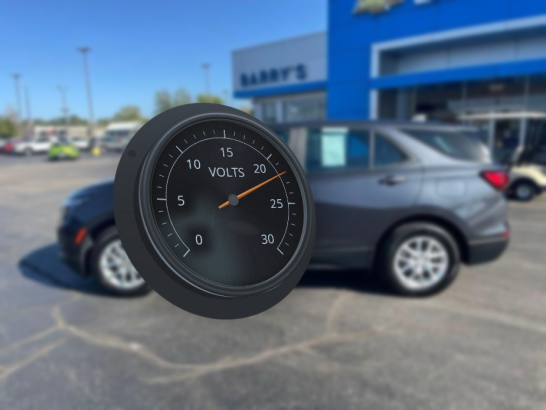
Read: 22 (V)
